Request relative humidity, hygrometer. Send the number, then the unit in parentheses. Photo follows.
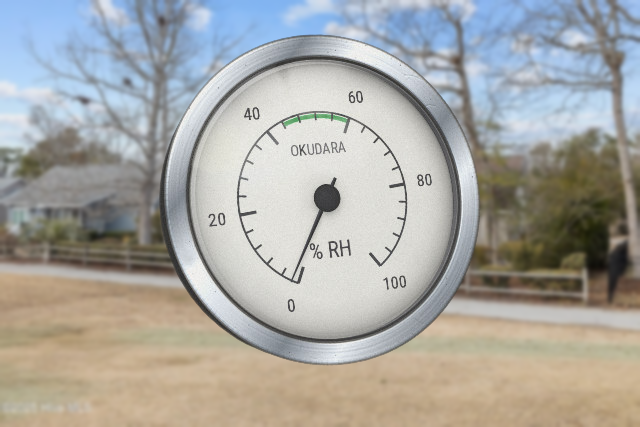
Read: 2 (%)
